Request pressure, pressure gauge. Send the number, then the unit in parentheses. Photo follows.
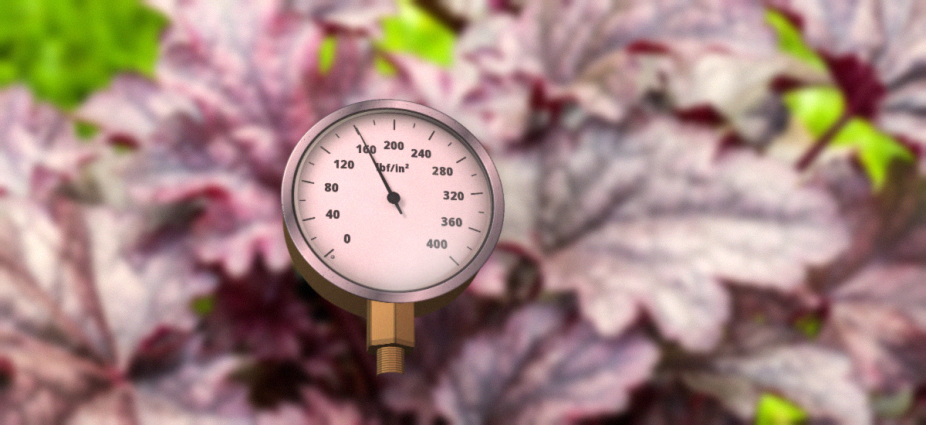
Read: 160 (psi)
